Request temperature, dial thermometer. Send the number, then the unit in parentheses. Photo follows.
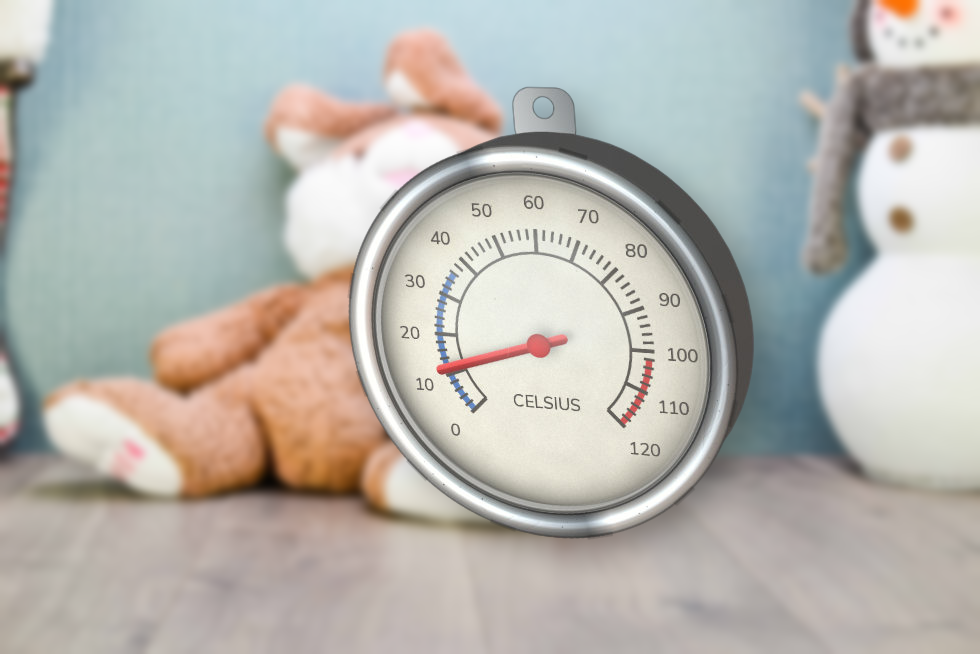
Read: 12 (°C)
